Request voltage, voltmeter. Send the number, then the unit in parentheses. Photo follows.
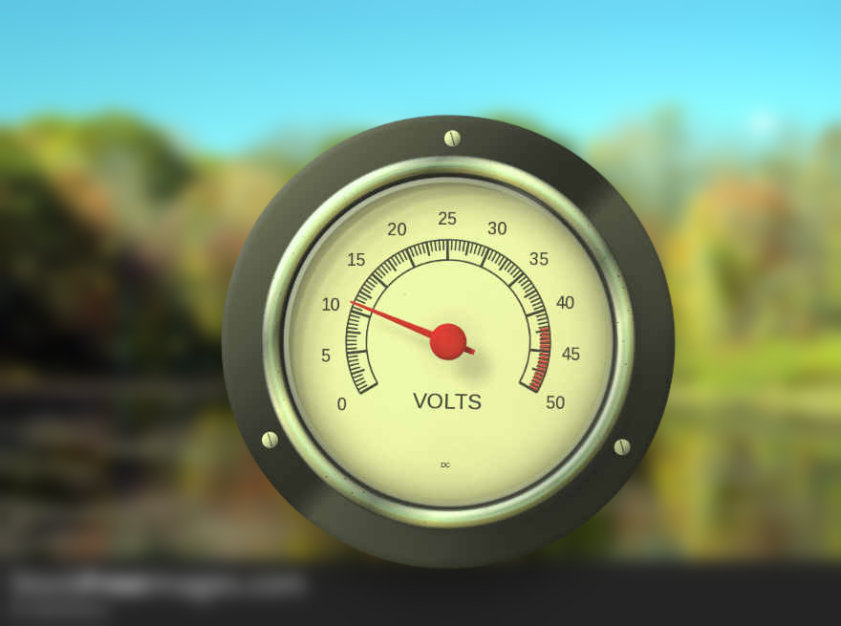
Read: 11 (V)
